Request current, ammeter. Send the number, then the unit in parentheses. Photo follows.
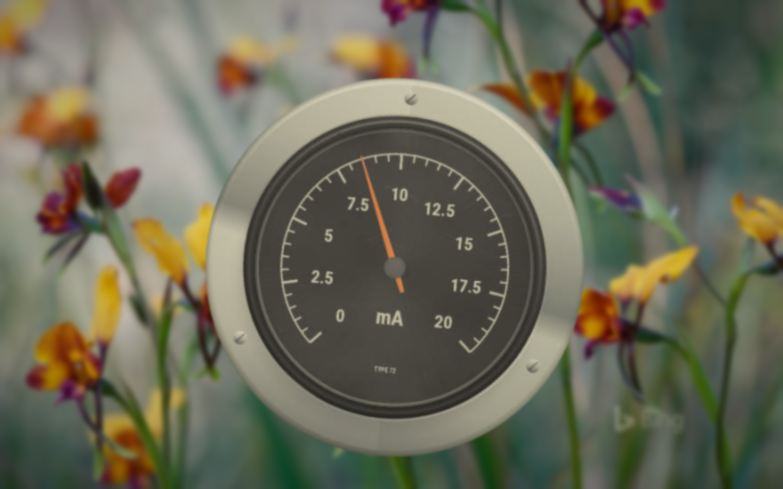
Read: 8.5 (mA)
